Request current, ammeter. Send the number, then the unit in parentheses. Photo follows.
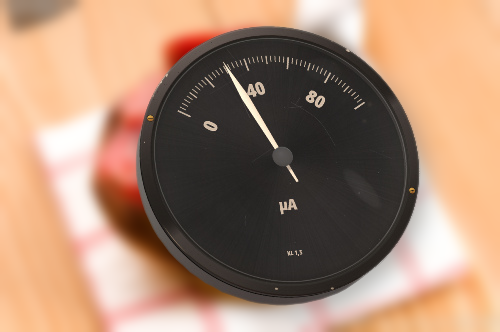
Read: 30 (µA)
